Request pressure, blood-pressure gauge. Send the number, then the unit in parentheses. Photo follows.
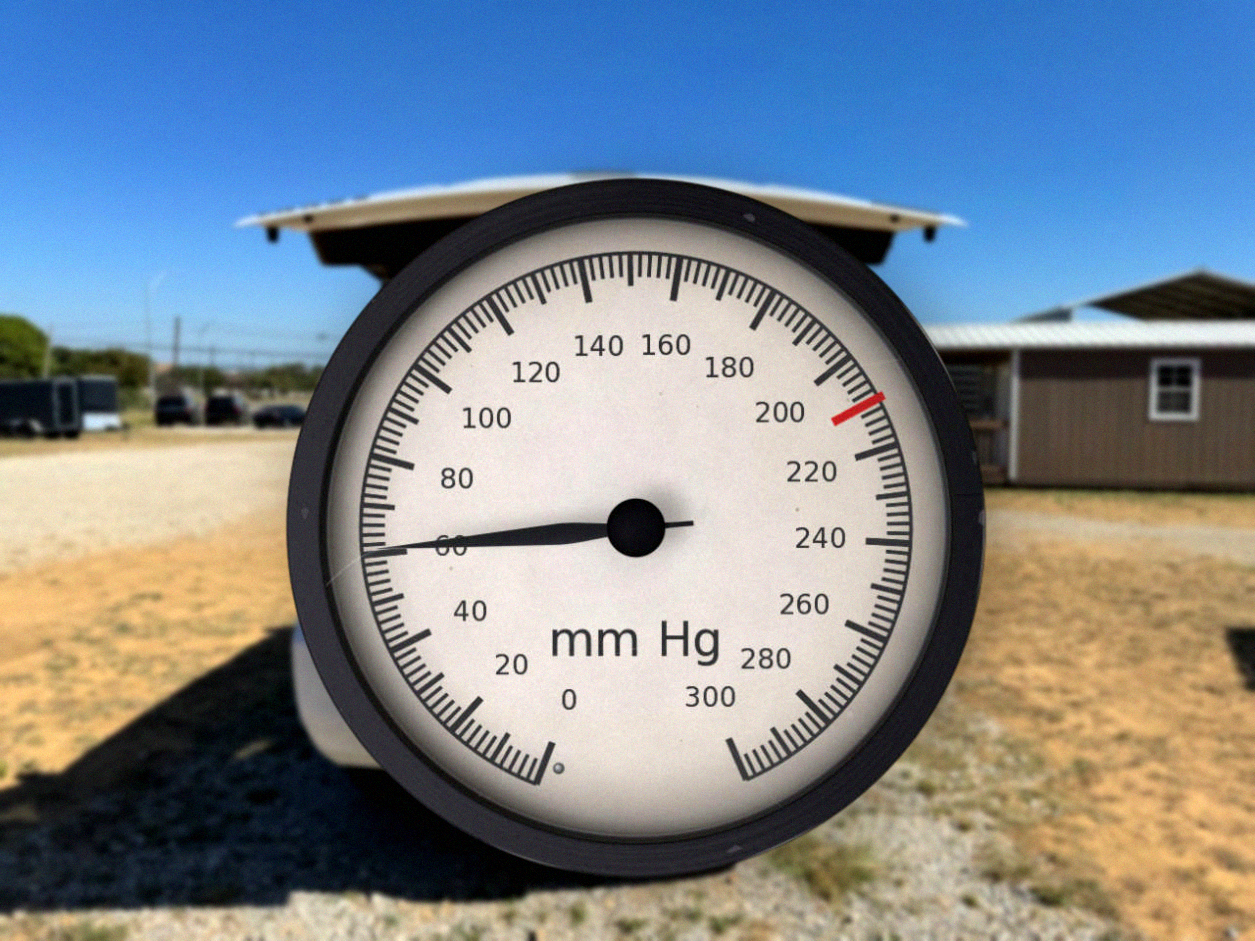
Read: 61 (mmHg)
